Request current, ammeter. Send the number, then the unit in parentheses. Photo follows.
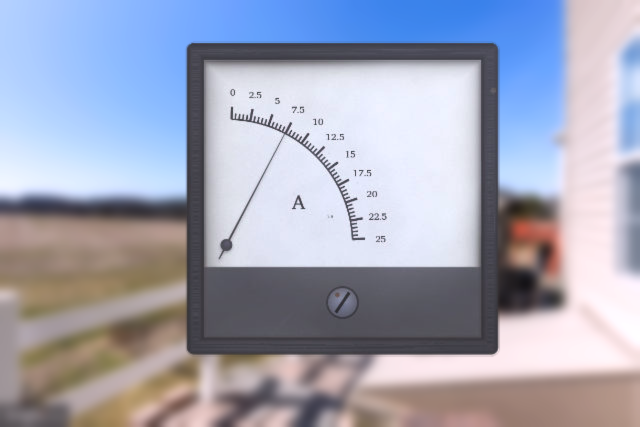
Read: 7.5 (A)
